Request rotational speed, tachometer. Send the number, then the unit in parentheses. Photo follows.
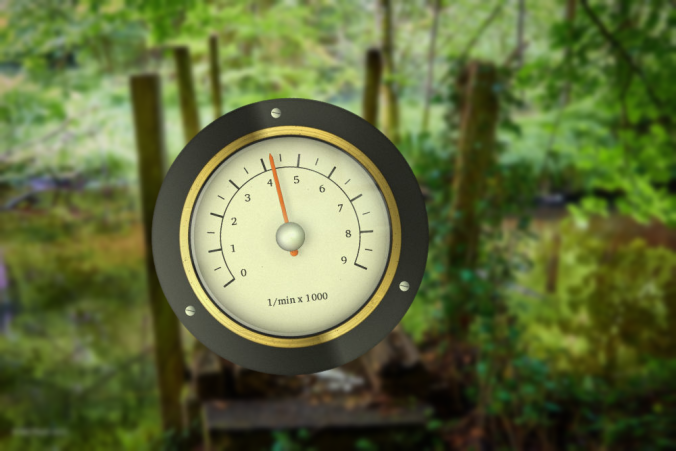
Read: 4250 (rpm)
